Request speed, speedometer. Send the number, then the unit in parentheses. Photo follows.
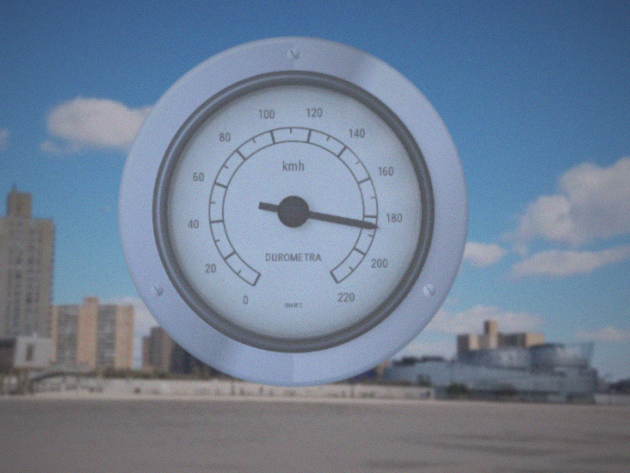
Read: 185 (km/h)
